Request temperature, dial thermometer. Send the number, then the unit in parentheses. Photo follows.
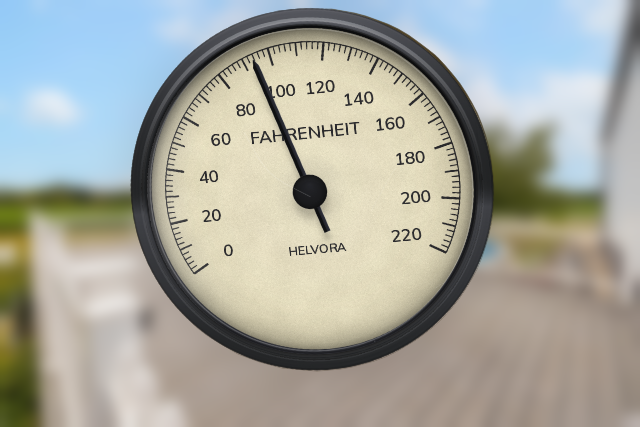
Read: 94 (°F)
